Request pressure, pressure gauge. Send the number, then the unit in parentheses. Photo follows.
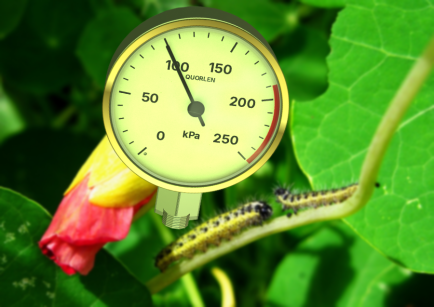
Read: 100 (kPa)
